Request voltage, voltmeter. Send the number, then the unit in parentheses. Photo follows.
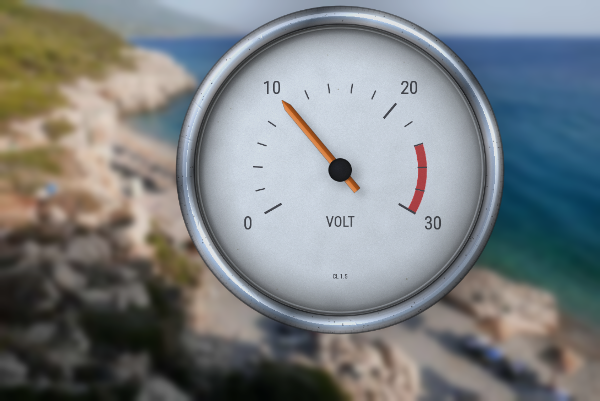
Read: 10 (V)
